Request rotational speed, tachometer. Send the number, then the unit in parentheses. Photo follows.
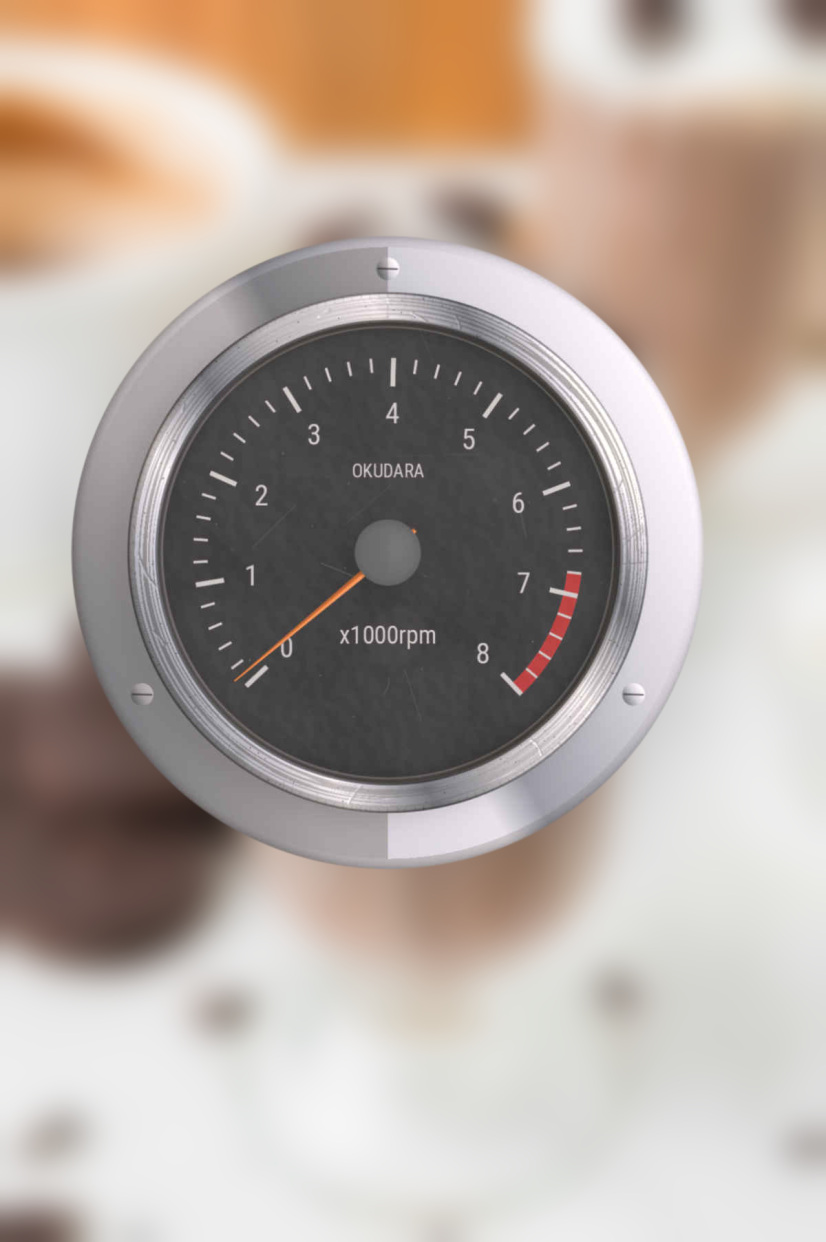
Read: 100 (rpm)
